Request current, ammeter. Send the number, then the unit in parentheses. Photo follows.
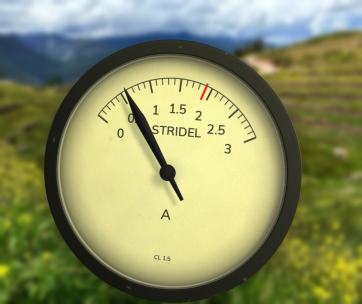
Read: 0.6 (A)
